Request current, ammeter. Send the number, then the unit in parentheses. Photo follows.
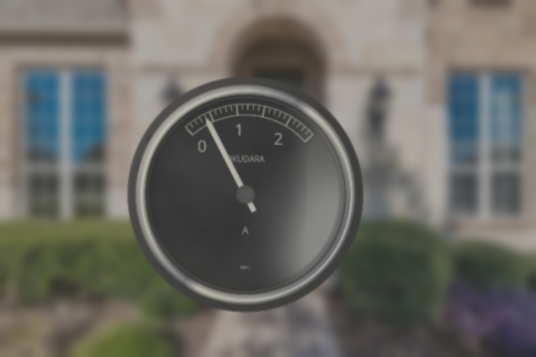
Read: 0.4 (A)
